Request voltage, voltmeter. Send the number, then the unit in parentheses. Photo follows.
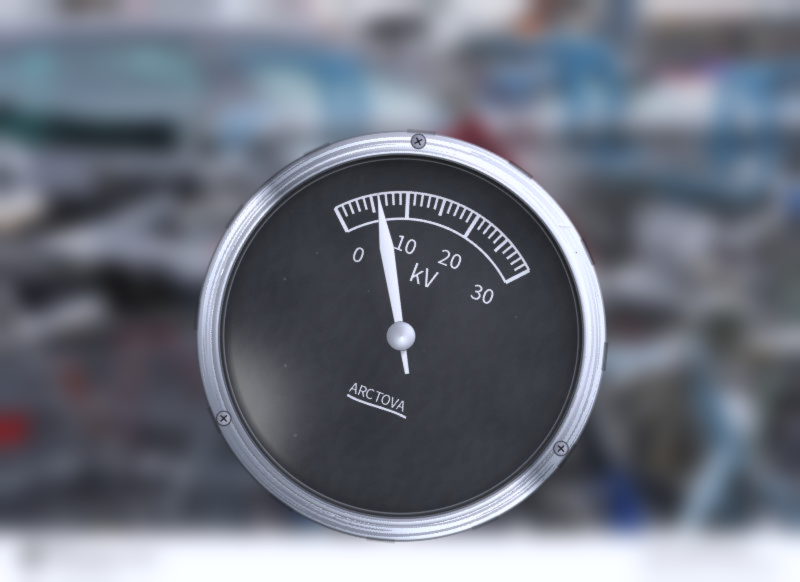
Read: 6 (kV)
